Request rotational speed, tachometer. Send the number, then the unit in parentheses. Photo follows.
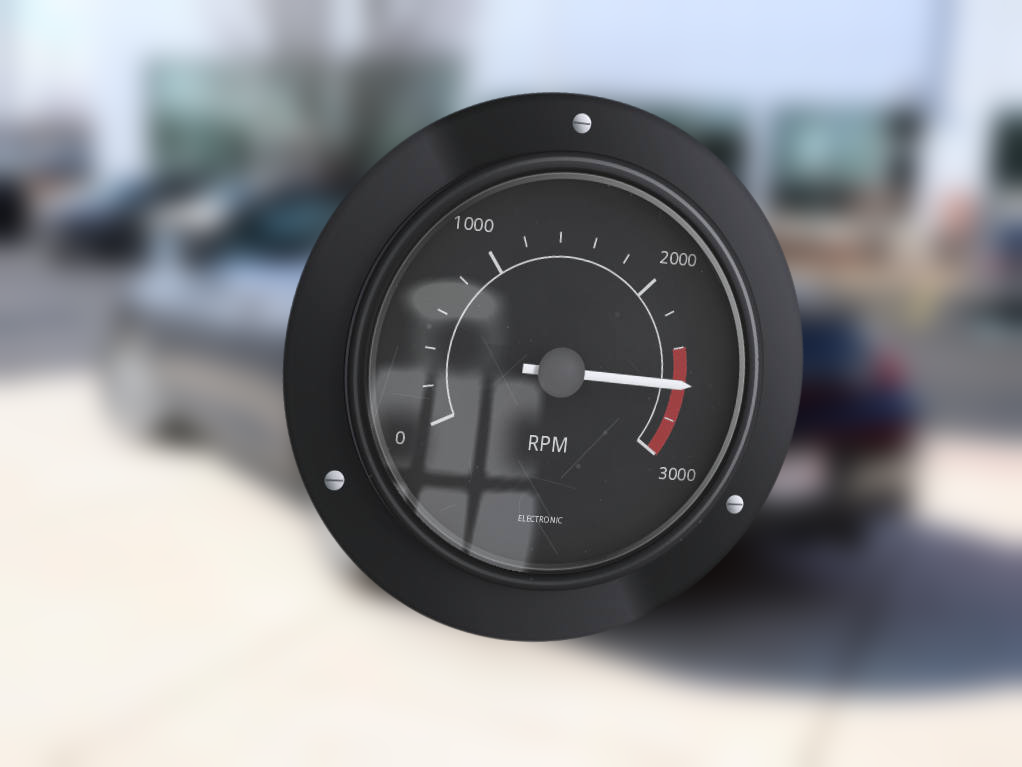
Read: 2600 (rpm)
